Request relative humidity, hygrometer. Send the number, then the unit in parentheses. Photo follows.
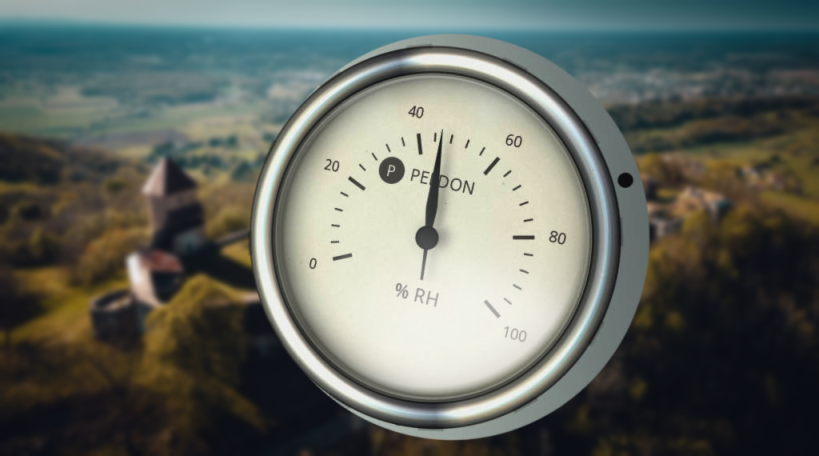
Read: 46 (%)
